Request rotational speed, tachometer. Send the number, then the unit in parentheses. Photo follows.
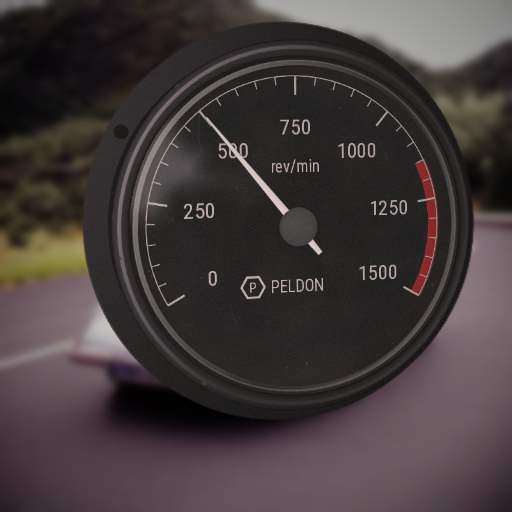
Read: 500 (rpm)
